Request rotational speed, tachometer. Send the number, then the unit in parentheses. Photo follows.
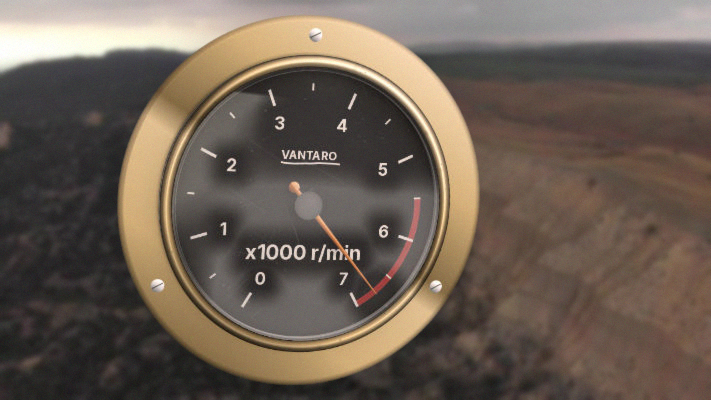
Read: 6750 (rpm)
